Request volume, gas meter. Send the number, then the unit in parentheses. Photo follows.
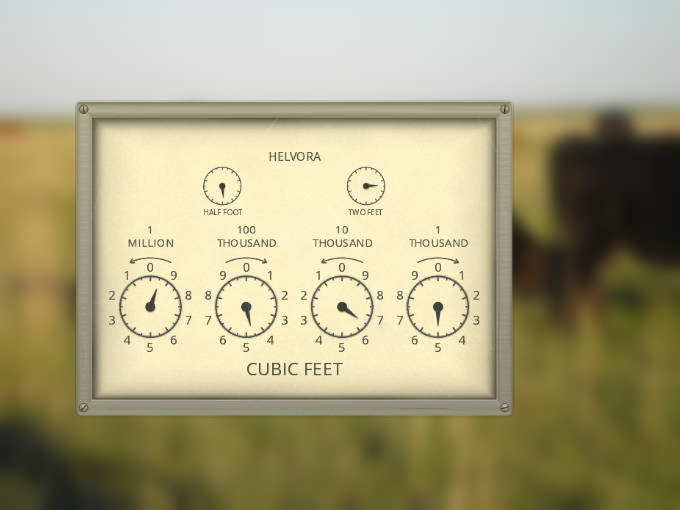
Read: 946500 (ft³)
